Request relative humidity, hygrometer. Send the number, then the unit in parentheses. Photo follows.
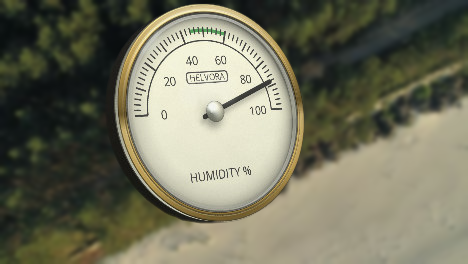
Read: 88 (%)
